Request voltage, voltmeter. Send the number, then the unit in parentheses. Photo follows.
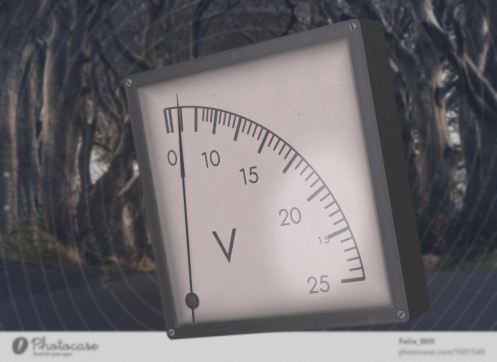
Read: 5 (V)
